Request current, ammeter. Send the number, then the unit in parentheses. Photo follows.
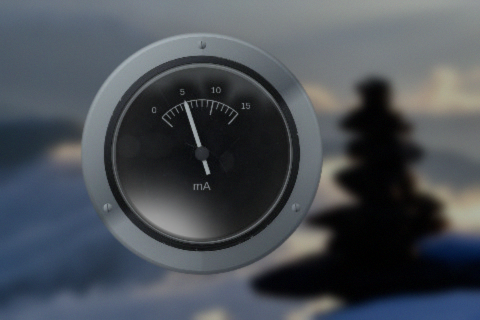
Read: 5 (mA)
